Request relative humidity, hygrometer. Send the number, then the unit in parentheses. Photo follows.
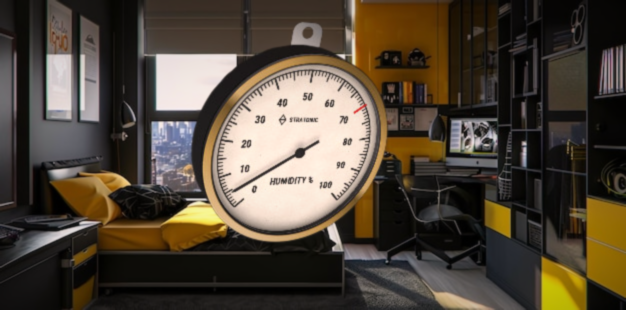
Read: 5 (%)
